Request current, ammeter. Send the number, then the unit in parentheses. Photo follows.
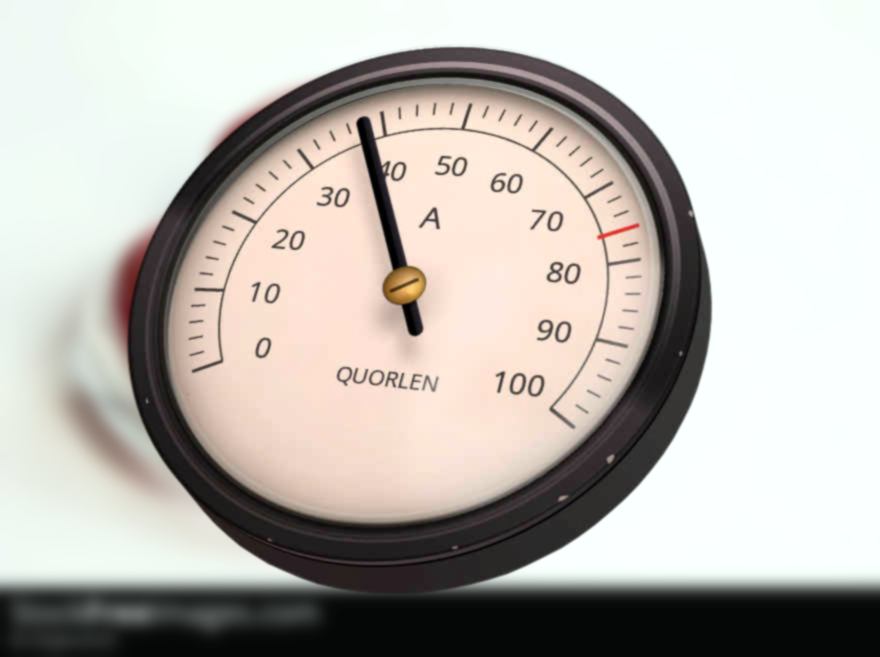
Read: 38 (A)
